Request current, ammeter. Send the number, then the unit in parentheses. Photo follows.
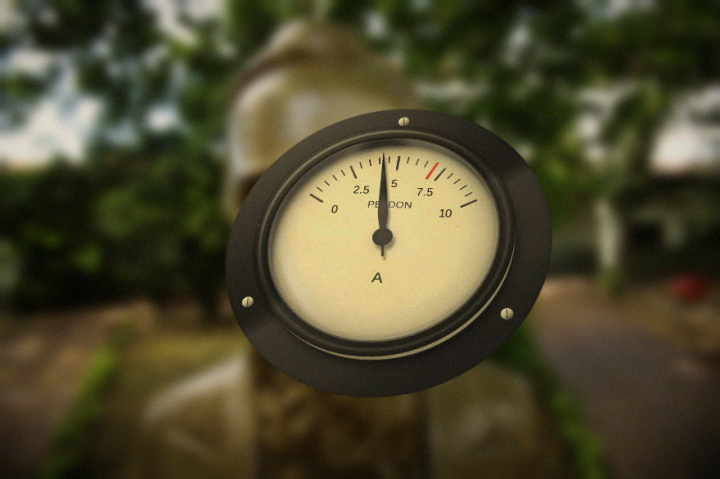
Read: 4.25 (A)
